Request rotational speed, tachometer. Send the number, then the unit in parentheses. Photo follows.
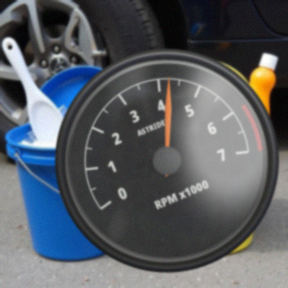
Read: 4250 (rpm)
